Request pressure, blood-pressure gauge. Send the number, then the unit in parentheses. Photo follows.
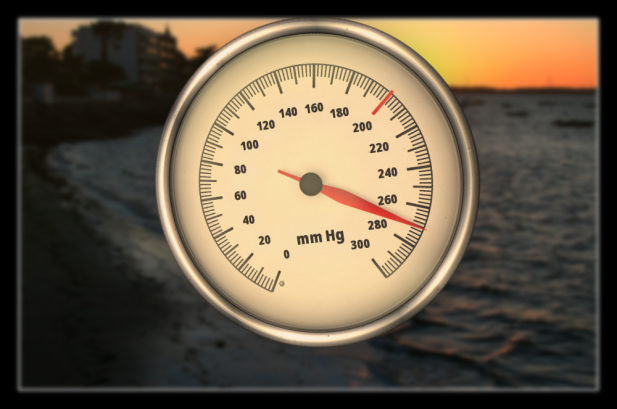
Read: 270 (mmHg)
